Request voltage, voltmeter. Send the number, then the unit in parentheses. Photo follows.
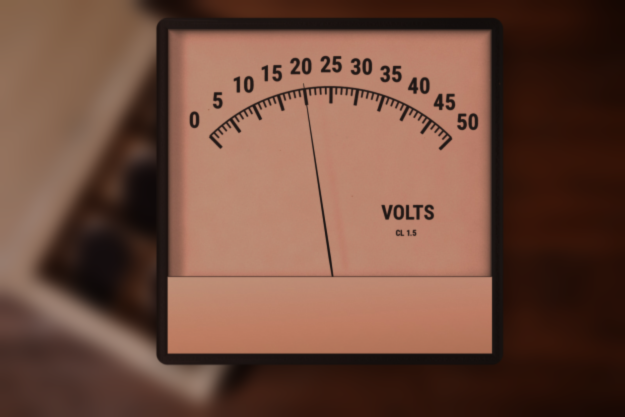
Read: 20 (V)
